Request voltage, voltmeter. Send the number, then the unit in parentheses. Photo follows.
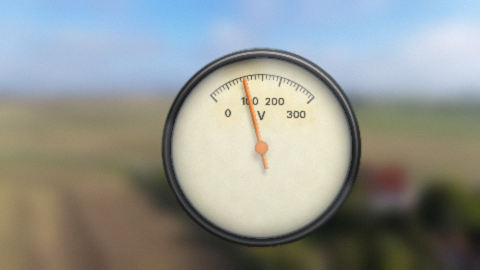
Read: 100 (V)
